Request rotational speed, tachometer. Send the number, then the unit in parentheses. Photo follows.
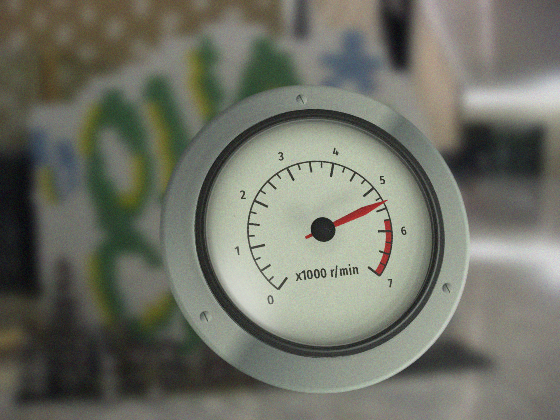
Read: 5375 (rpm)
